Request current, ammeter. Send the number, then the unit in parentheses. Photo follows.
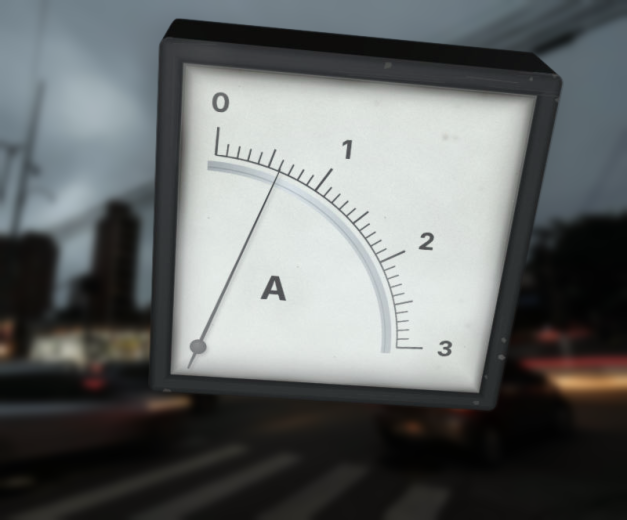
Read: 0.6 (A)
